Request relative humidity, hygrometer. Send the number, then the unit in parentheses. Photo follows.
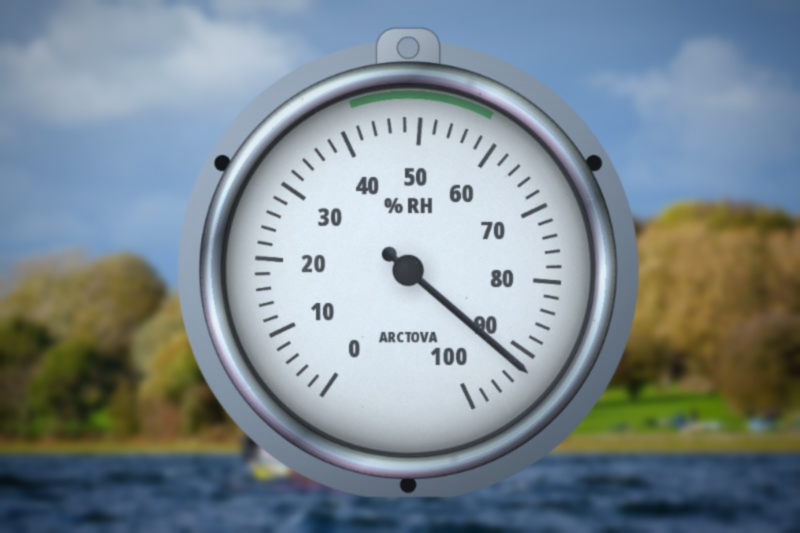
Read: 92 (%)
